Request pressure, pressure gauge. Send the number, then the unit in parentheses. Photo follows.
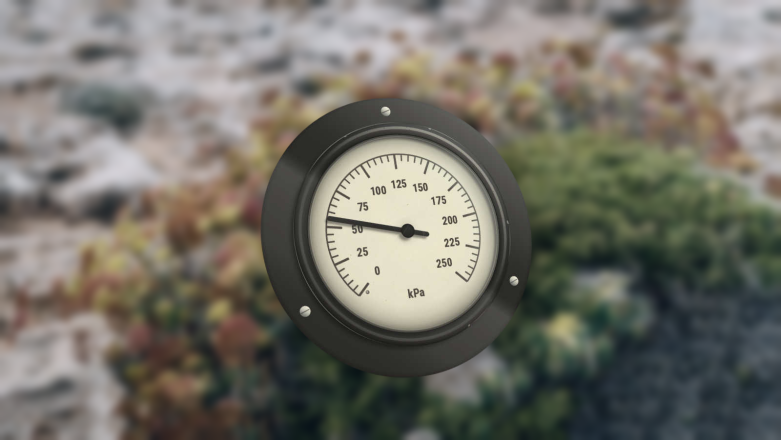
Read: 55 (kPa)
